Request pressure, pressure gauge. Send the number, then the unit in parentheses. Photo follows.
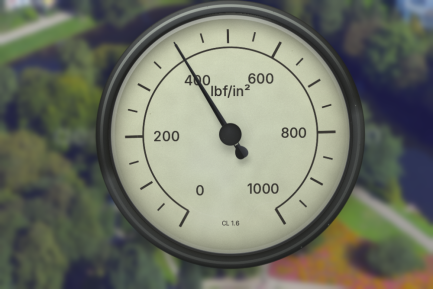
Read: 400 (psi)
